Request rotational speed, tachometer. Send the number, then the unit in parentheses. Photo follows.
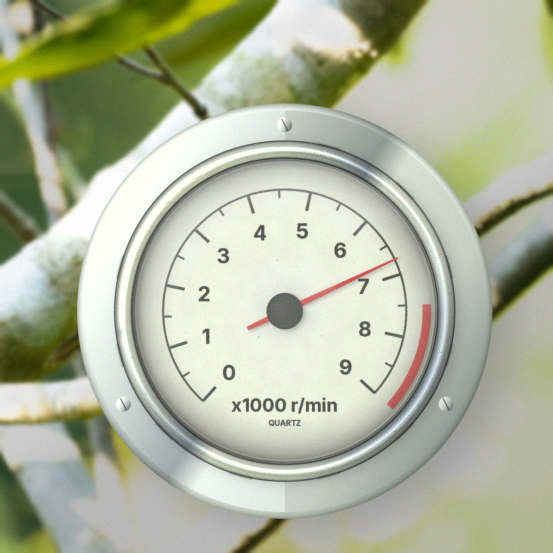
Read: 6750 (rpm)
